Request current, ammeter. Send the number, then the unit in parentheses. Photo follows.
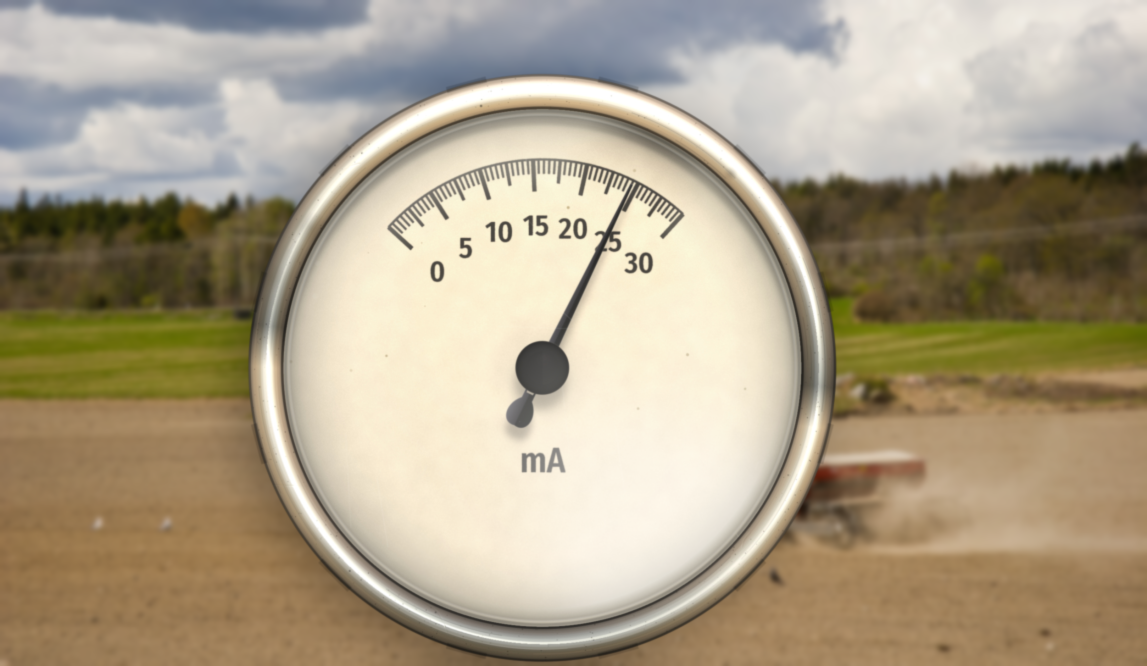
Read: 24.5 (mA)
